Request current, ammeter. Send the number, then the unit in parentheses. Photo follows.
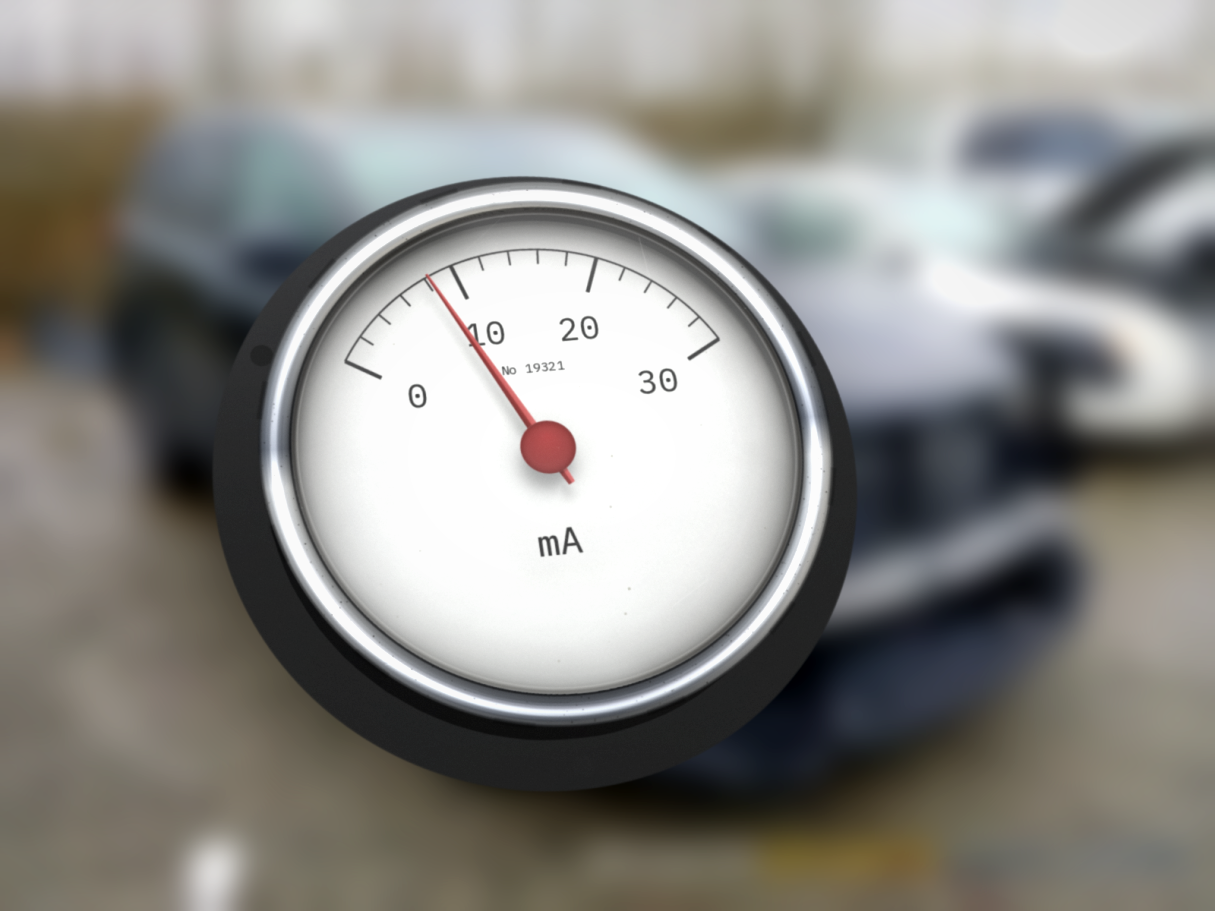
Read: 8 (mA)
